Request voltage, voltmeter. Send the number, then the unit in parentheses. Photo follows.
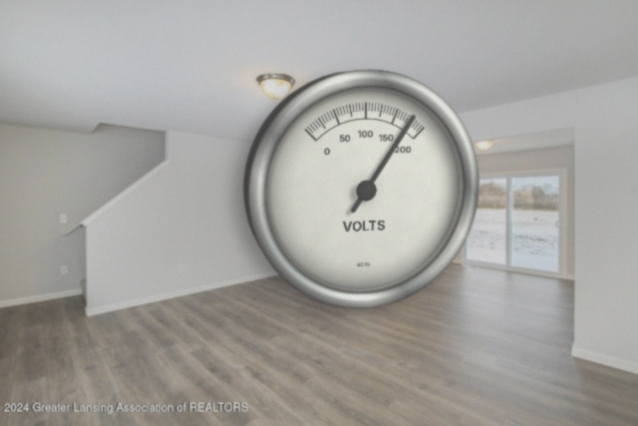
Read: 175 (V)
